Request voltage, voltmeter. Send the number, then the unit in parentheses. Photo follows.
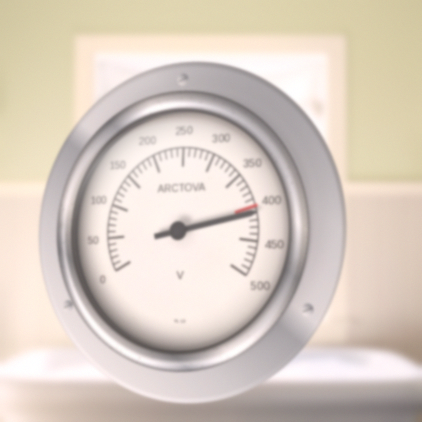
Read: 410 (V)
